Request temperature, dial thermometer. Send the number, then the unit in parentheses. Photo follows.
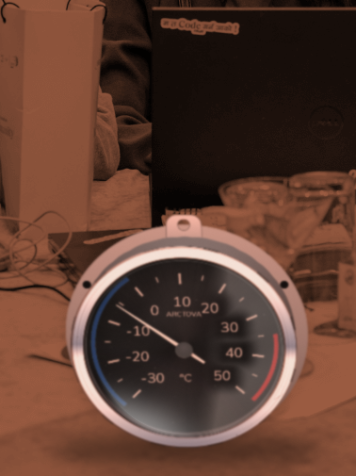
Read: -5 (°C)
